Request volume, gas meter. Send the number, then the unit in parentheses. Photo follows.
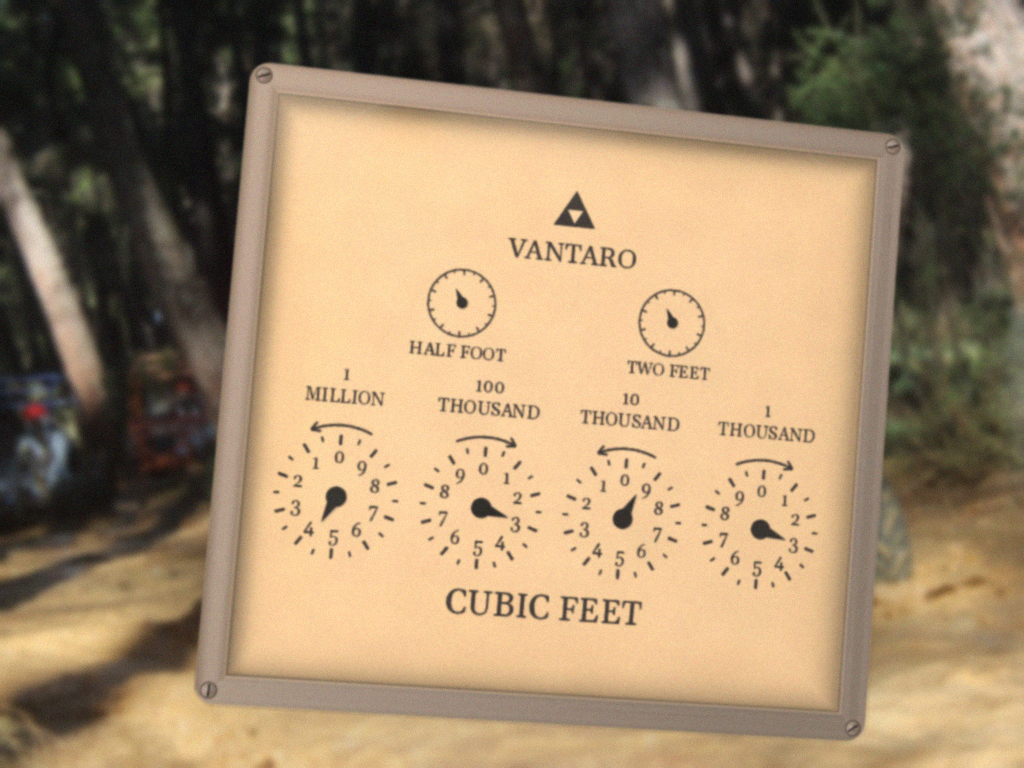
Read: 429300 (ft³)
